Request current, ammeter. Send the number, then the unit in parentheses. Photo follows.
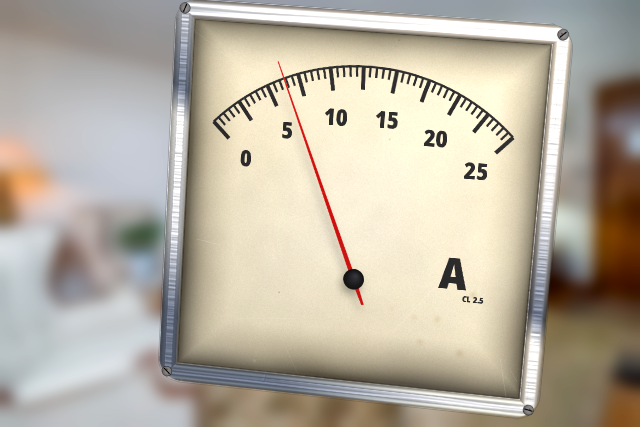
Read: 6.5 (A)
